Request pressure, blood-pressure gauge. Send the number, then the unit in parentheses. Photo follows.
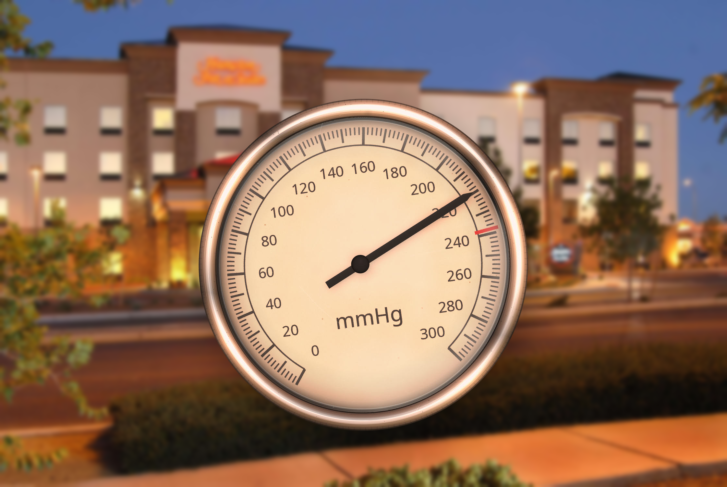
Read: 220 (mmHg)
